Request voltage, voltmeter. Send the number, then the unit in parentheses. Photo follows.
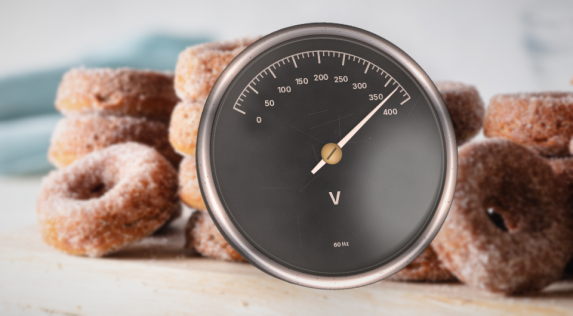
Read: 370 (V)
